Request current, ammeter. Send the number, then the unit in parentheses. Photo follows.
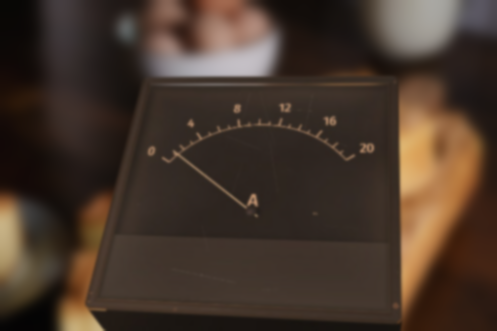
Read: 1 (A)
